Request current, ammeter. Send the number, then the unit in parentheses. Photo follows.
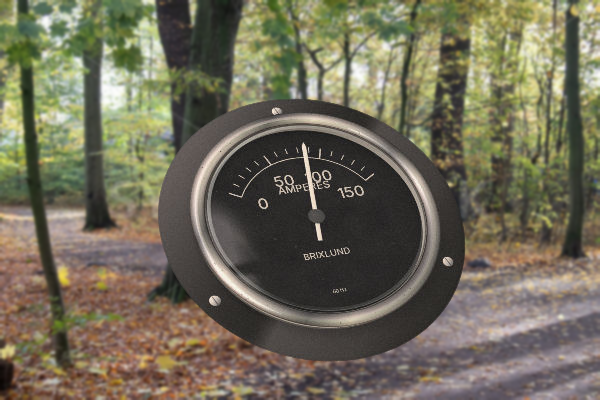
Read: 85 (A)
